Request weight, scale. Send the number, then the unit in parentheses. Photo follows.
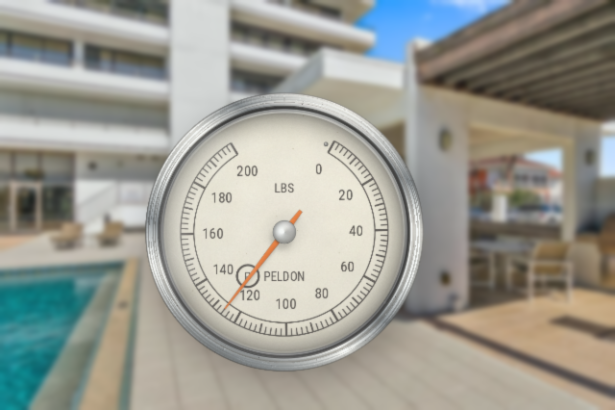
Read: 126 (lb)
